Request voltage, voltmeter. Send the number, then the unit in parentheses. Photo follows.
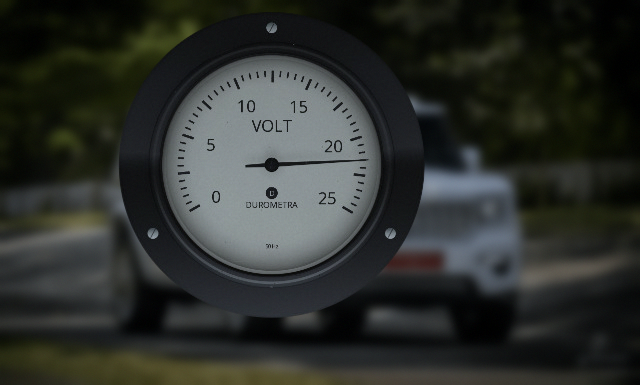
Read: 21.5 (V)
